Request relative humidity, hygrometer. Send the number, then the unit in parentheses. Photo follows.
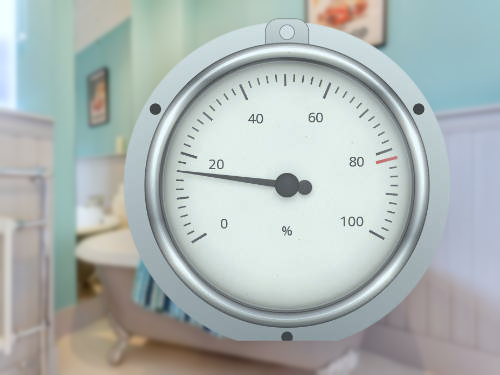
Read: 16 (%)
